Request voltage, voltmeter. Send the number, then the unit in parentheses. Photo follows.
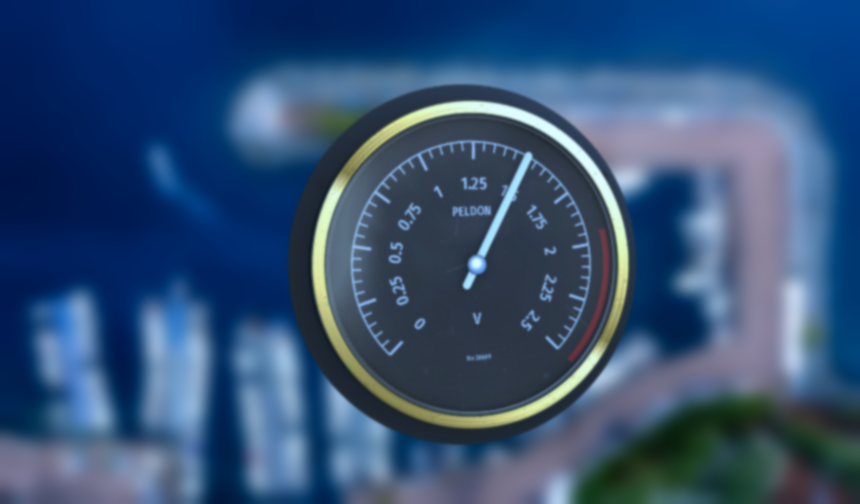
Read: 1.5 (V)
